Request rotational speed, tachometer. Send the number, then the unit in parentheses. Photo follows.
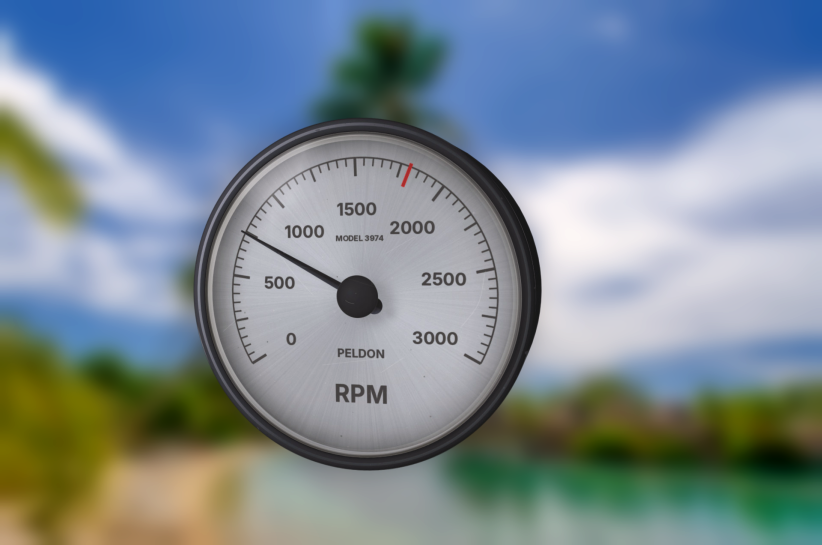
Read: 750 (rpm)
